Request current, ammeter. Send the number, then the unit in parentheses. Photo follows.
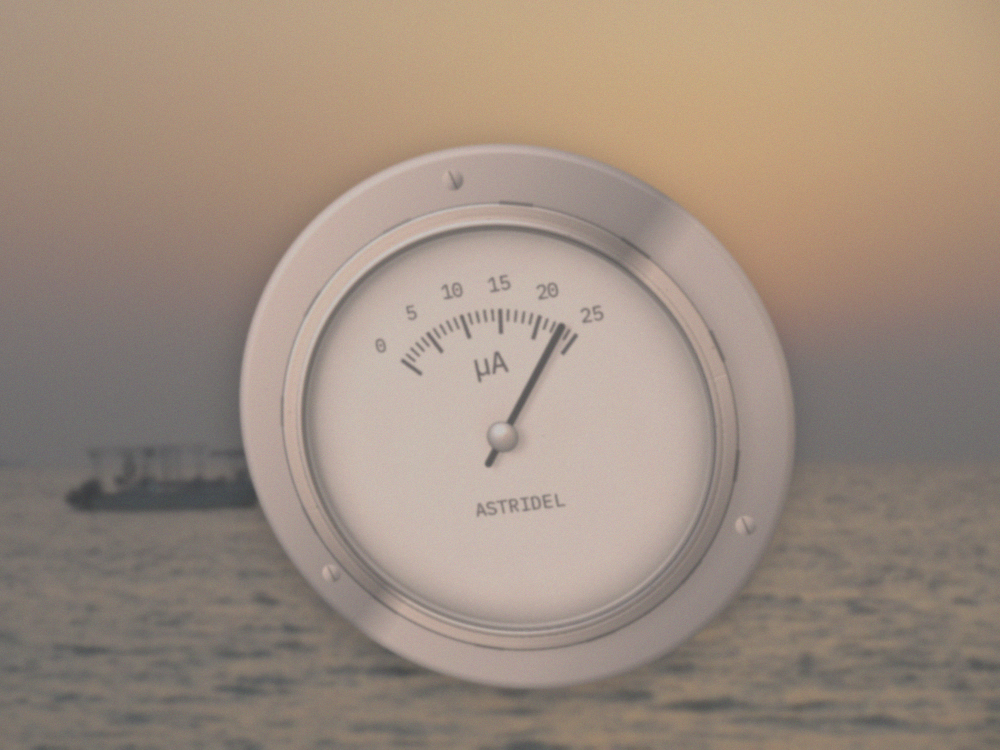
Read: 23 (µA)
